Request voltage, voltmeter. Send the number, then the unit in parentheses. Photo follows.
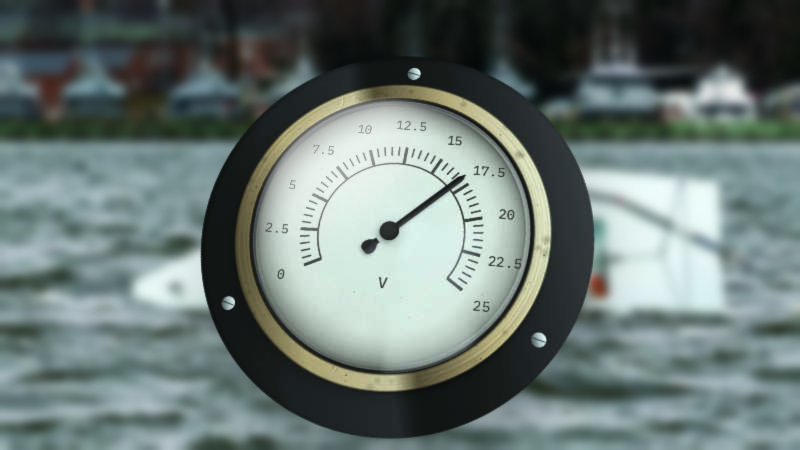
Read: 17 (V)
